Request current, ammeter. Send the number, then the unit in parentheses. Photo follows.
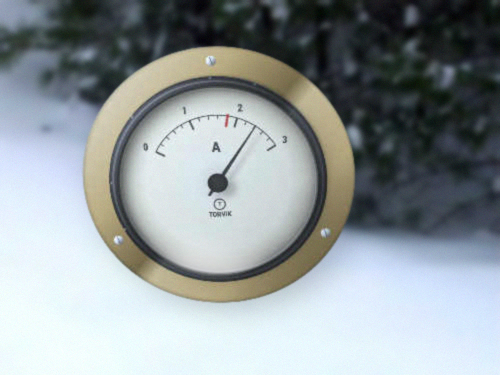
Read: 2.4 (A)
